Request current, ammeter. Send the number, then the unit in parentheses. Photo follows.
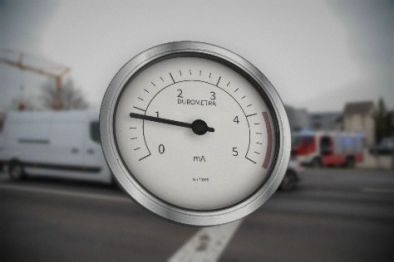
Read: 0.8 (mA)
